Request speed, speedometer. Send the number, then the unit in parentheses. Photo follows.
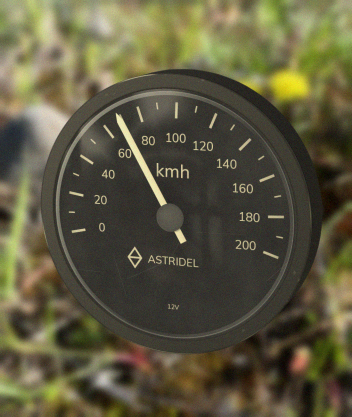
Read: 70 (km/h)
